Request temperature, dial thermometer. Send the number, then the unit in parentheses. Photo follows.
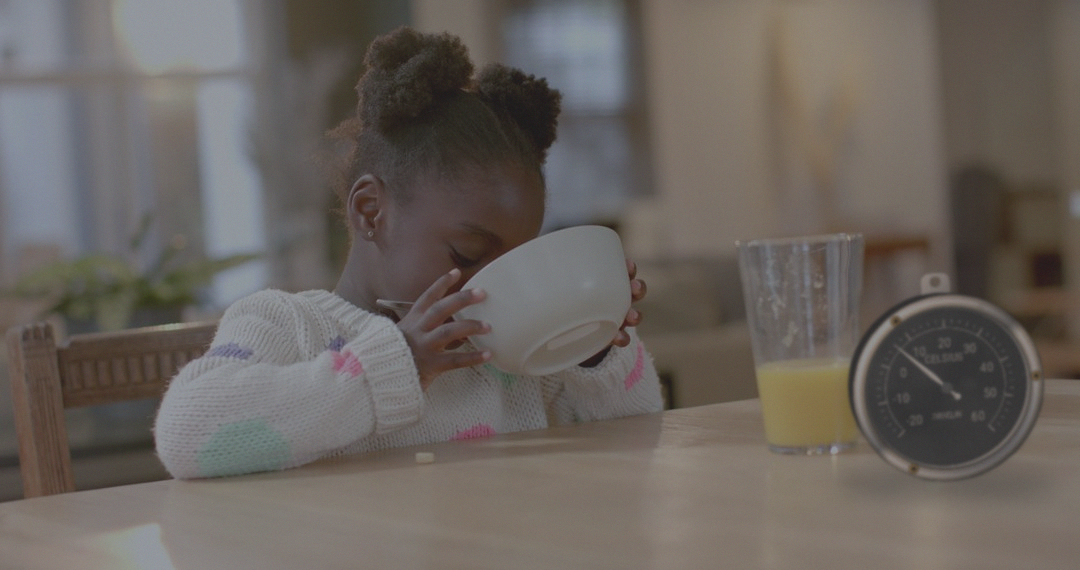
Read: 6 (°C)
